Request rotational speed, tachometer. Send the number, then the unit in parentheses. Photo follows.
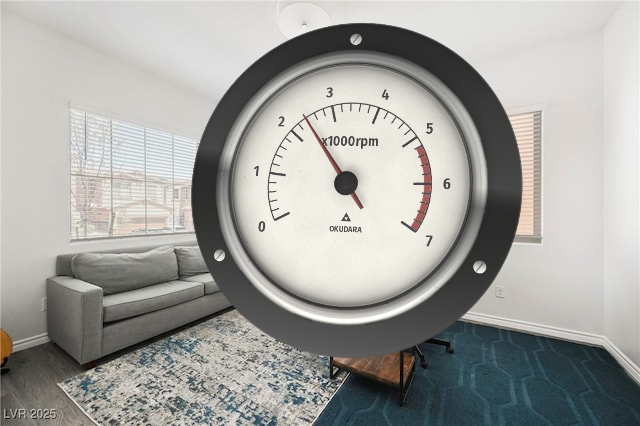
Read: 2400 (rpm)
